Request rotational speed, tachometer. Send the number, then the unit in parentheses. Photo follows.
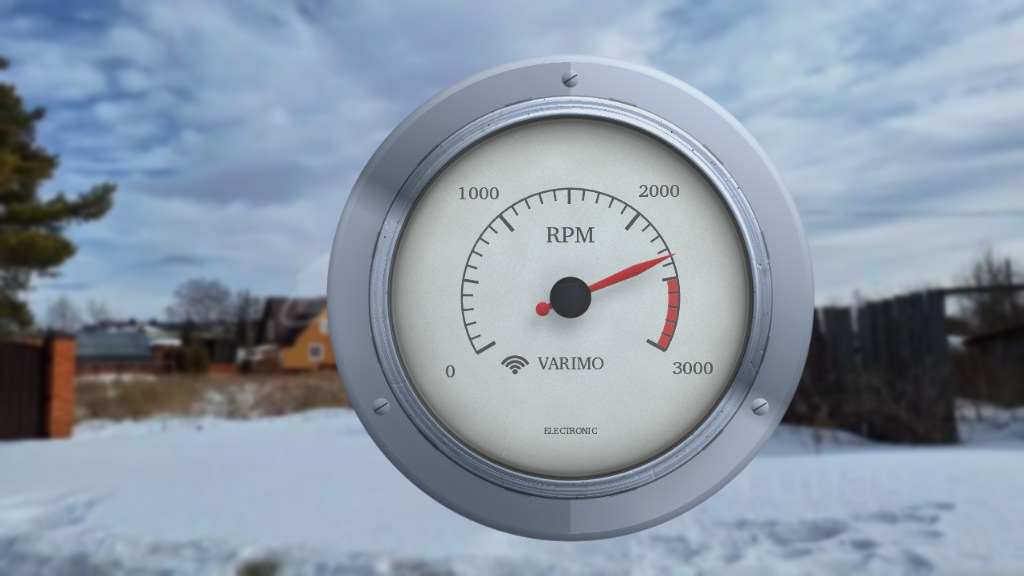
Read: 2350 (rpm)
